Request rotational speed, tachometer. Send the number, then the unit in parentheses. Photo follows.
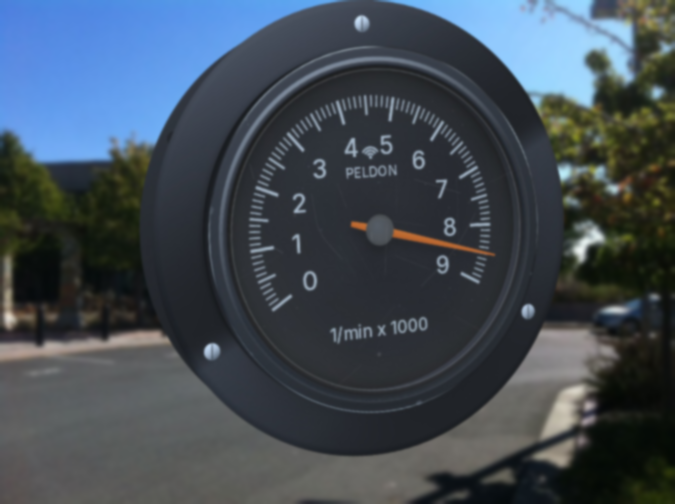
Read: 8500 (rpm)
